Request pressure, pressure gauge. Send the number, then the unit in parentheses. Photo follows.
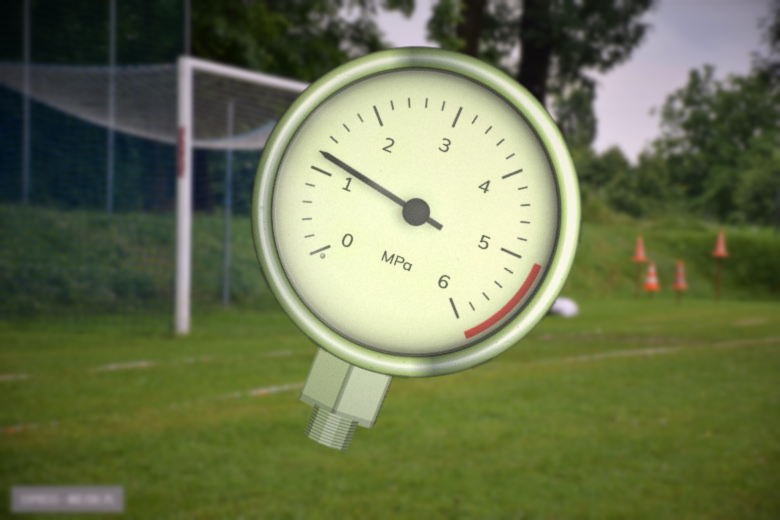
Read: 1.2 (MPa)
